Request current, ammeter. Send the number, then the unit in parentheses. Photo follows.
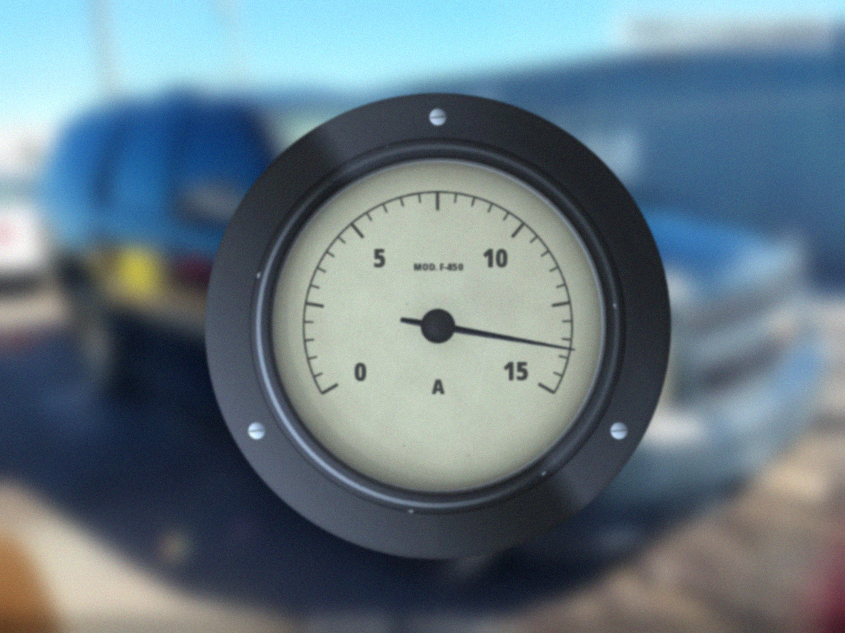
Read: 13.75 (A)
